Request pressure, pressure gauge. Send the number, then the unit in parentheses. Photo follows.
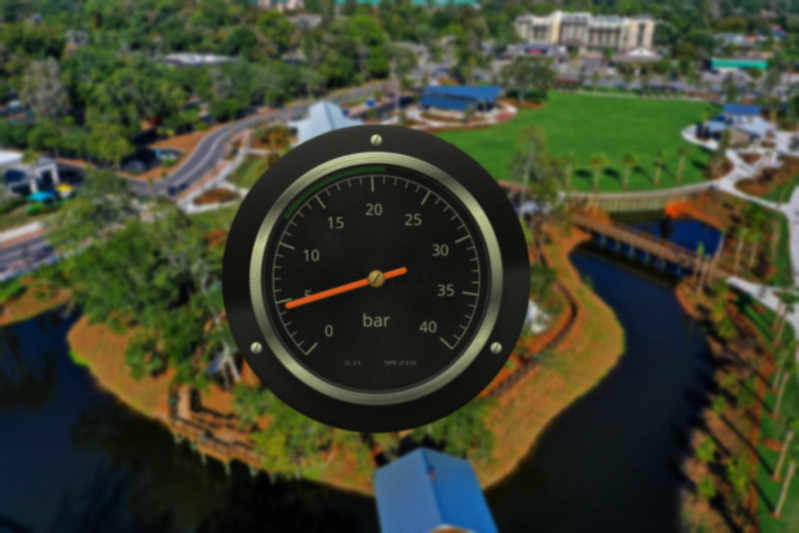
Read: 4.5 (bar)
